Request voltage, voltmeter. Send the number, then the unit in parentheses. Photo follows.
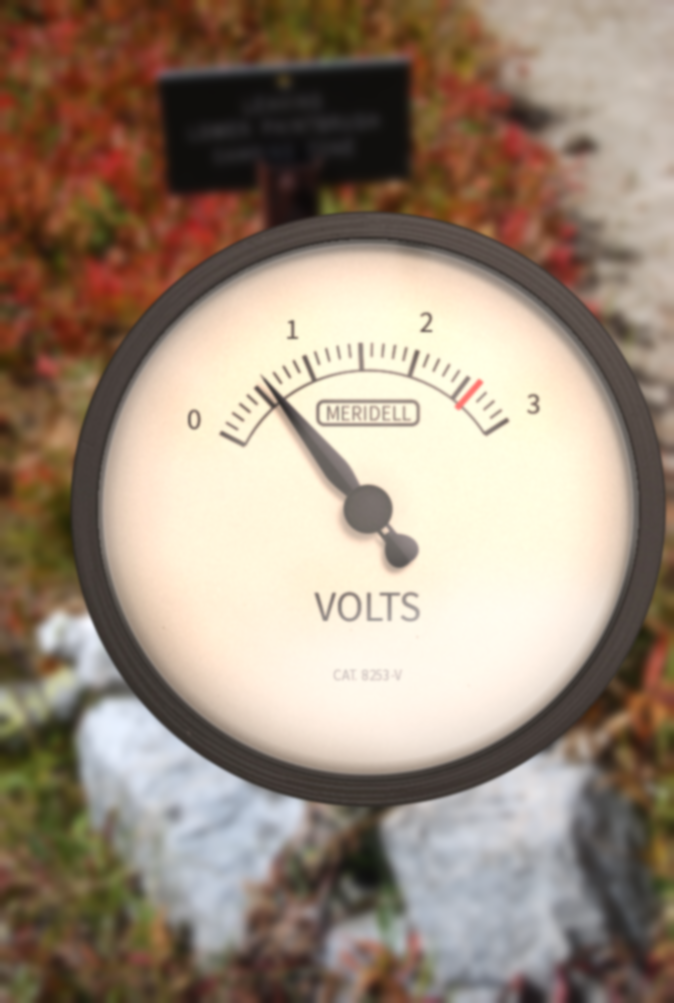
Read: 0.6 (V)
